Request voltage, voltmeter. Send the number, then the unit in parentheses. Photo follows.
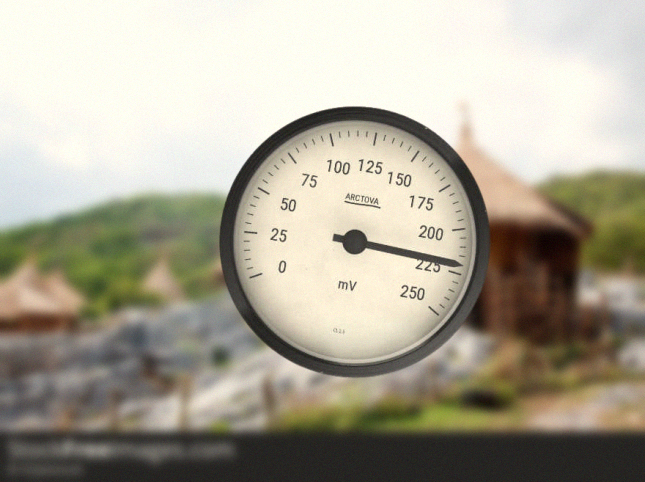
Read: 220 (mV)
